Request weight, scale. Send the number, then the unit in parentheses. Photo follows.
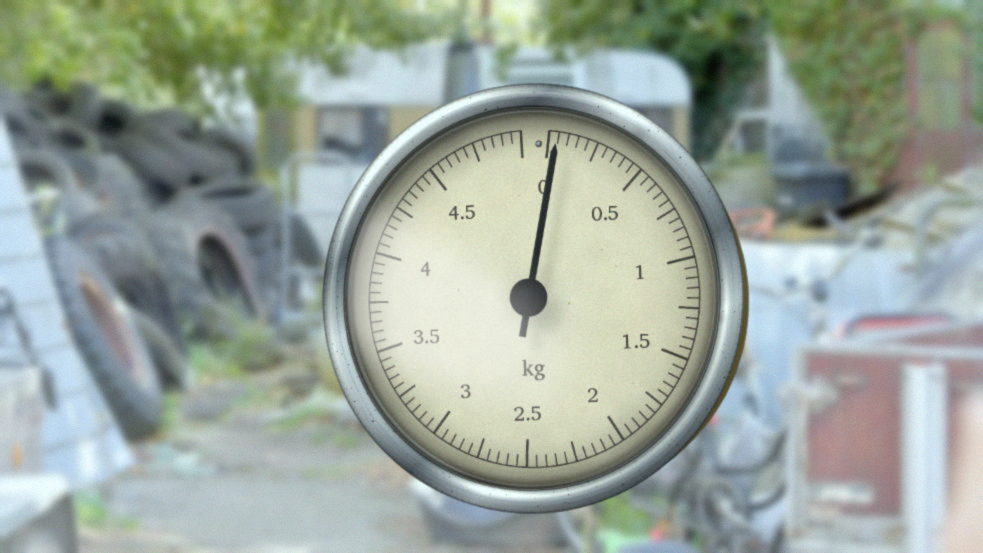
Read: 0.05 (kg)
